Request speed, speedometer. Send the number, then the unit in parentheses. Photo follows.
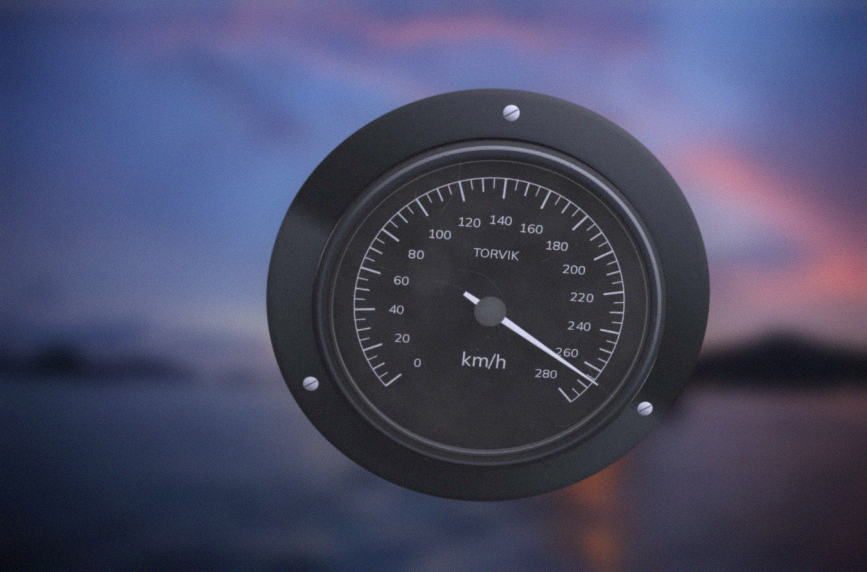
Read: 265 (km/h)
